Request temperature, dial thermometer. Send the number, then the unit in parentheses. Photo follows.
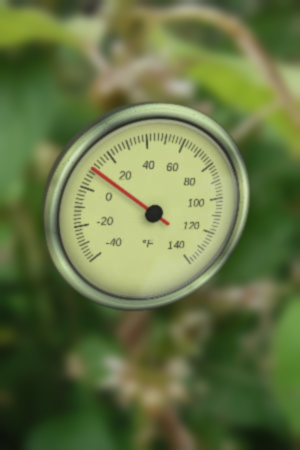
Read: 10 (°F)
